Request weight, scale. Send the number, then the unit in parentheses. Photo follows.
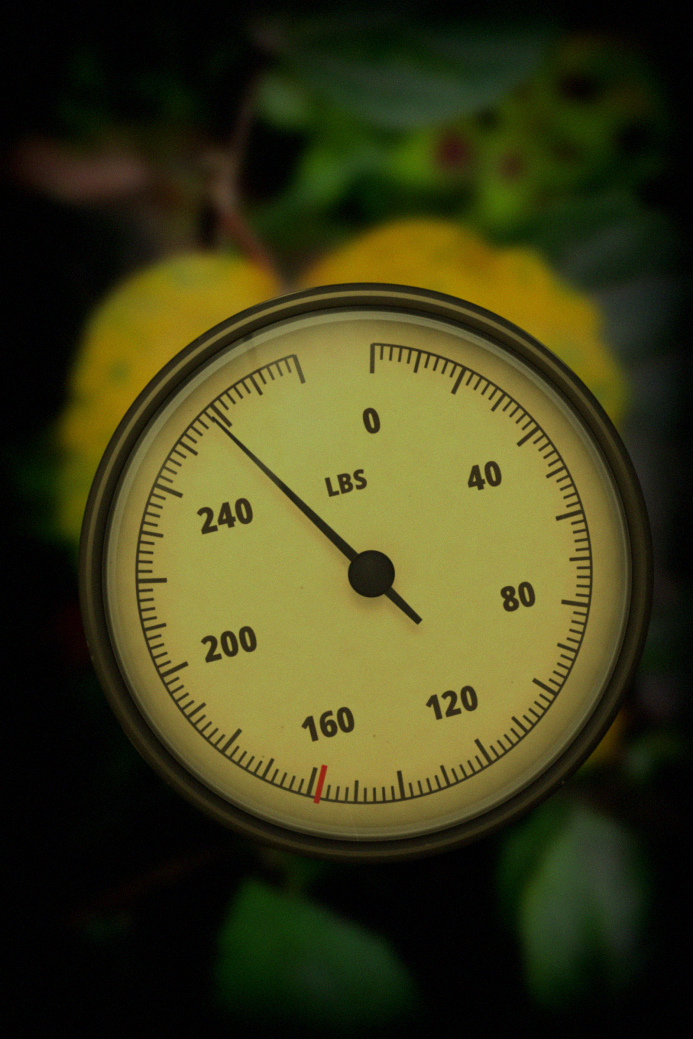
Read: 258 (lb)
